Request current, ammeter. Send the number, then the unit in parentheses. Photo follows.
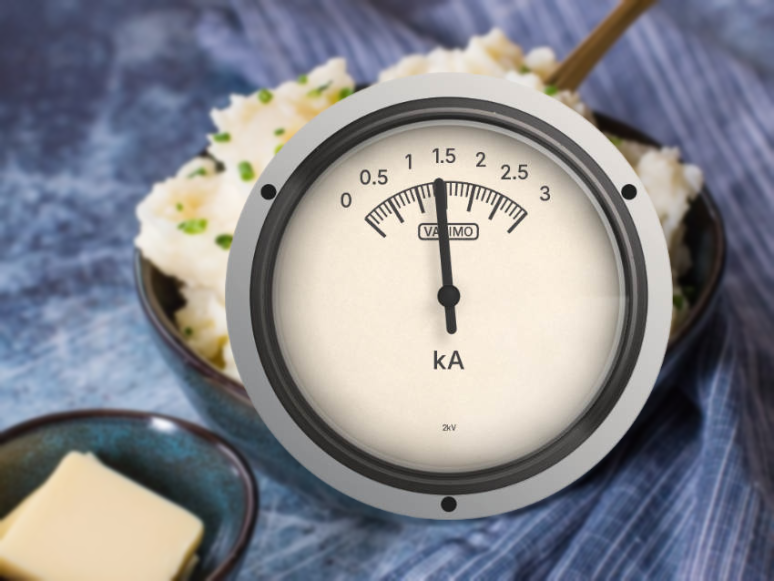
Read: 1.4 (kA)
